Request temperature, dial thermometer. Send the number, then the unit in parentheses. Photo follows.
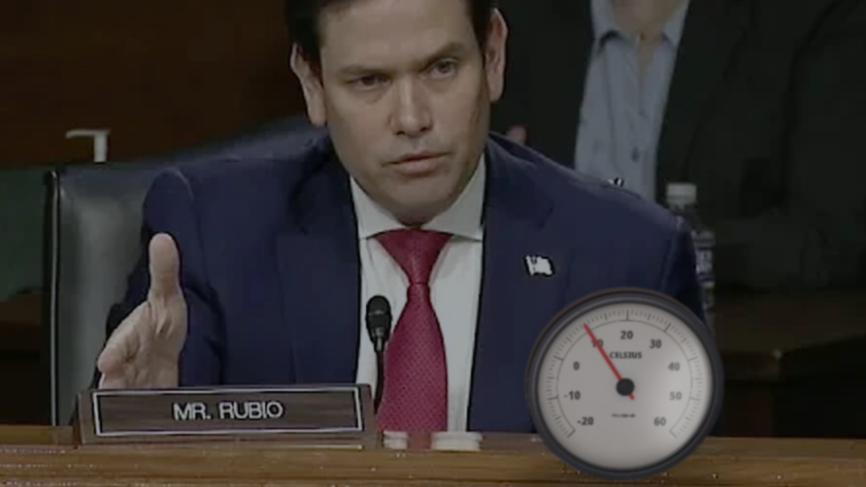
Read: 10 (°C)
